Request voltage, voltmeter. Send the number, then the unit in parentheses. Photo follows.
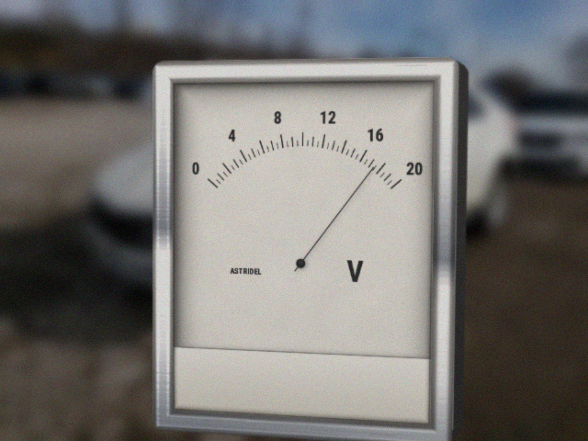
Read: 17.5 (V)
